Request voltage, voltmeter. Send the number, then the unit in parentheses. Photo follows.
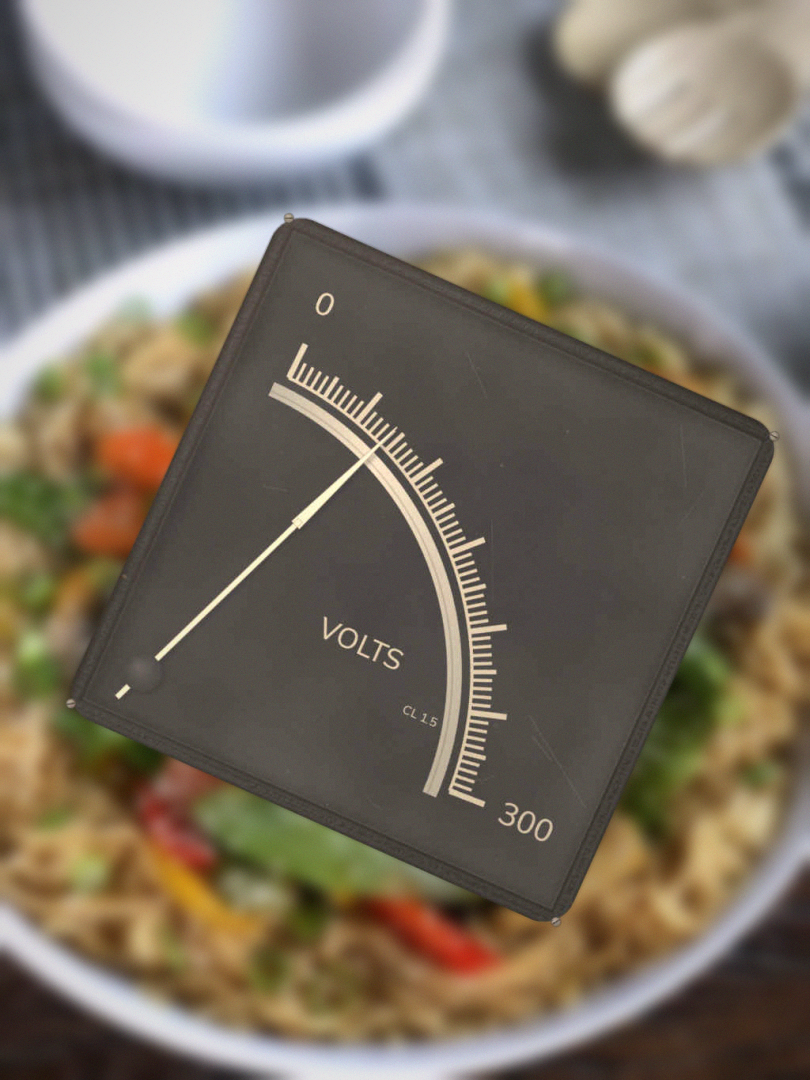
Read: 70 (V)
